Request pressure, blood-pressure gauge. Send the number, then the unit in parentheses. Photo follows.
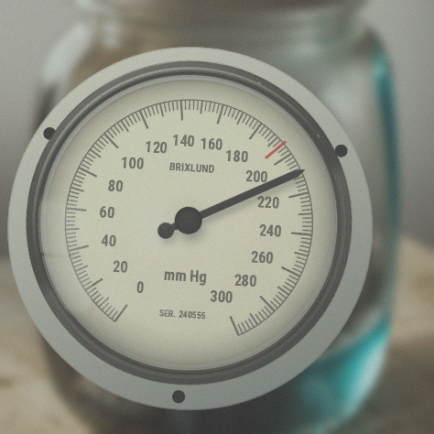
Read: 210 (mmHg)
